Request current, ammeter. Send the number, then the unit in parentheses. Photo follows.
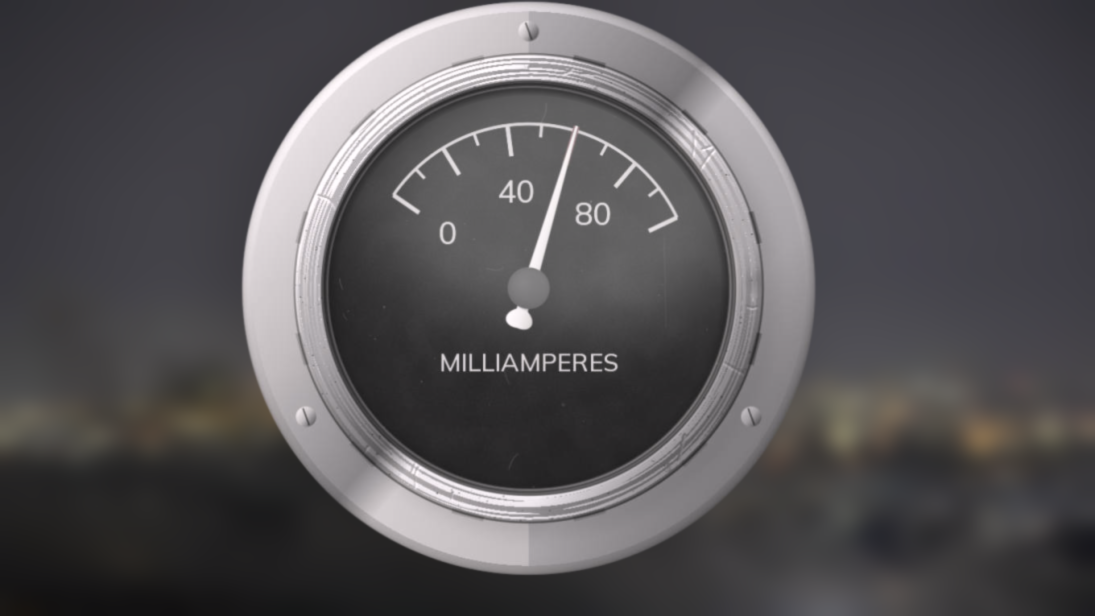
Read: 60 (mA)
